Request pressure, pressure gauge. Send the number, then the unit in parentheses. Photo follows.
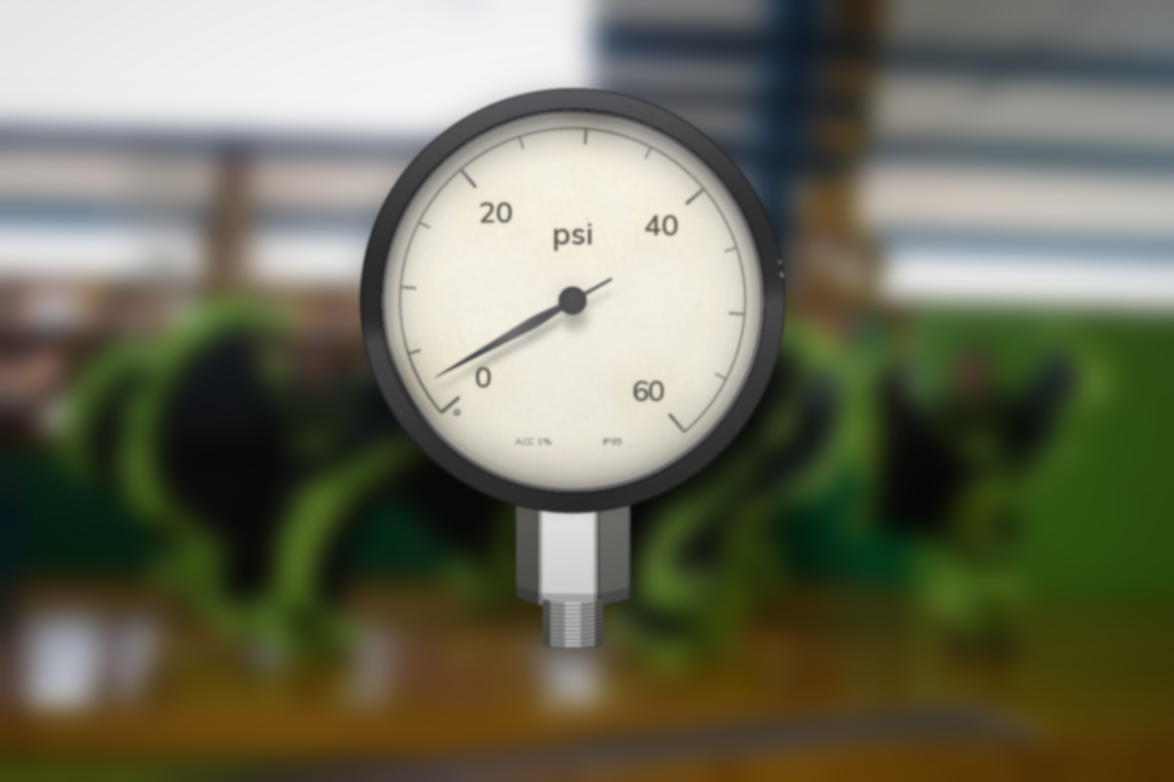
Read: 2.5 (psi)
